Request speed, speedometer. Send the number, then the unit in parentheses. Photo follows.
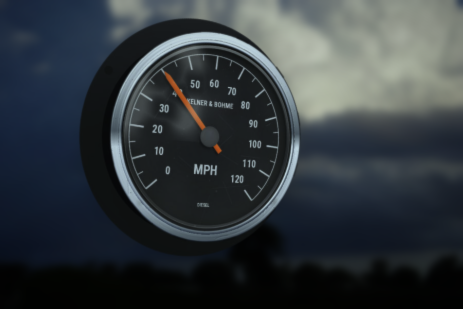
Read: 40 (mph)
